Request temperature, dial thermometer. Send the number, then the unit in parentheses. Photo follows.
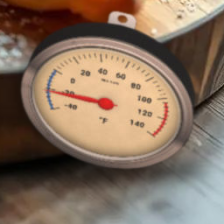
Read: -20 (°F)
